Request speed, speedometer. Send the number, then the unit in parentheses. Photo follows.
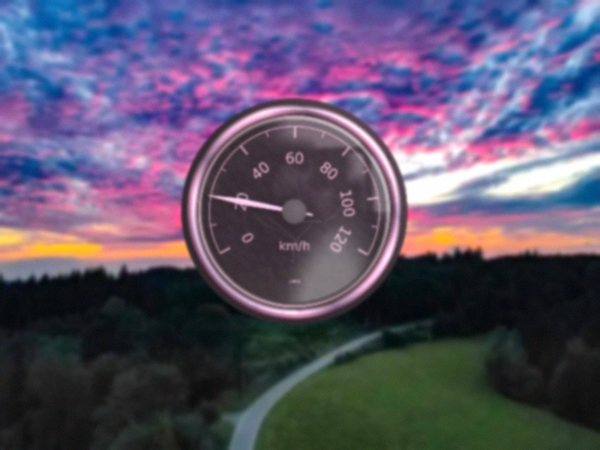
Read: 20 (km/h)
